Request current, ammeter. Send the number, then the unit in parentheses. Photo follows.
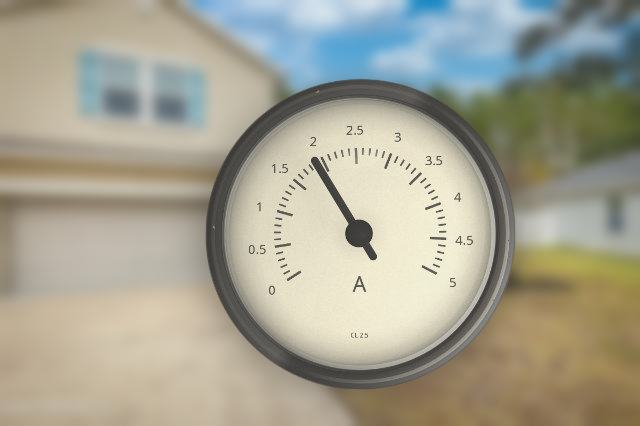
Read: 1.9 (A)
